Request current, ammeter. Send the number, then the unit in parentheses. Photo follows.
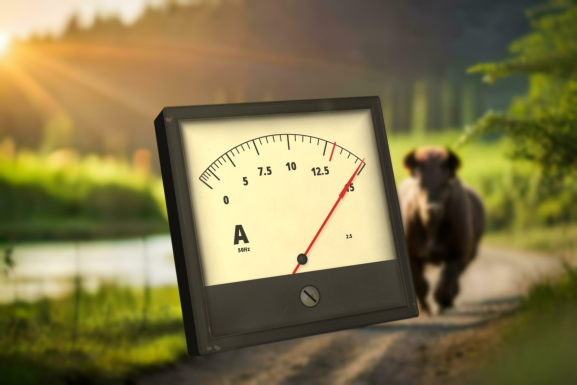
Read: 14.75 (A)
